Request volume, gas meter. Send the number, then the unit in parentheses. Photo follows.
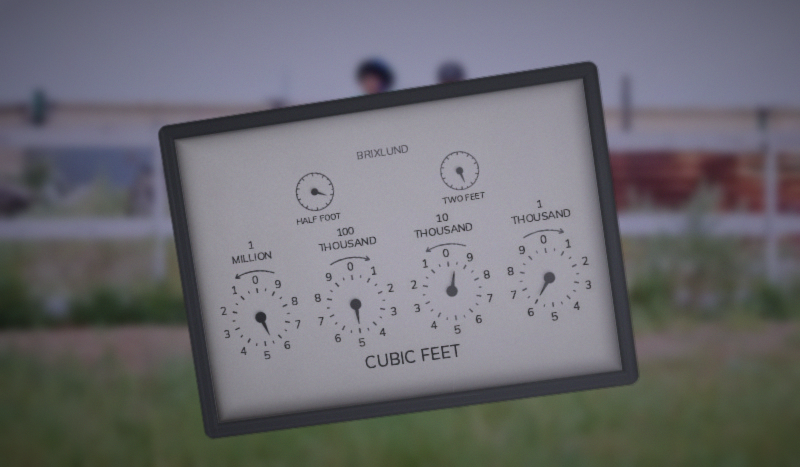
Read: 549600 (ft³)
